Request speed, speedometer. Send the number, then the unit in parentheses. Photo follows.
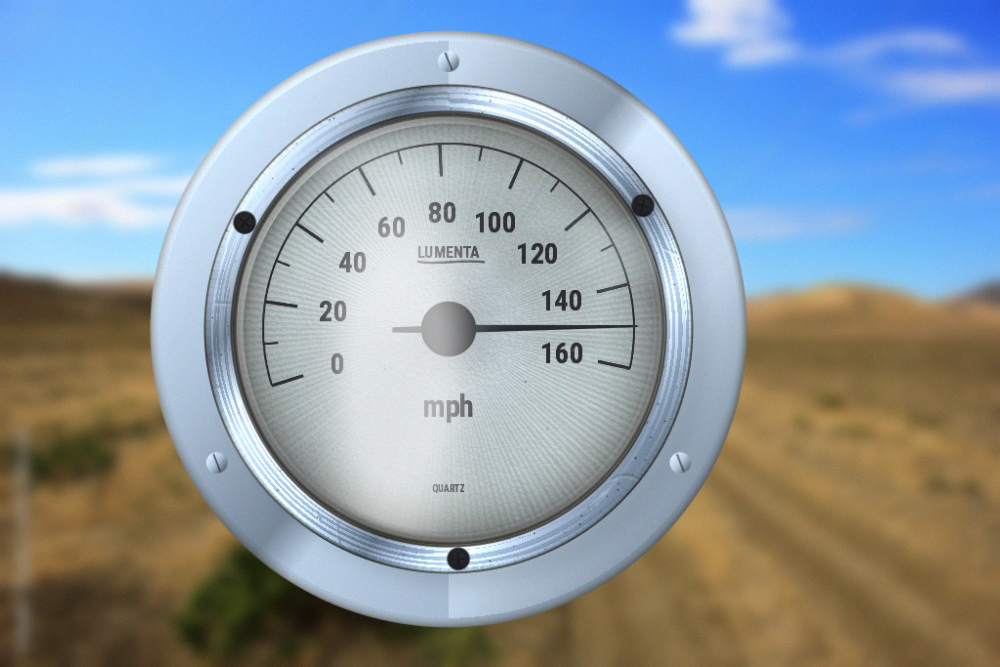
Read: 150 (mph)
